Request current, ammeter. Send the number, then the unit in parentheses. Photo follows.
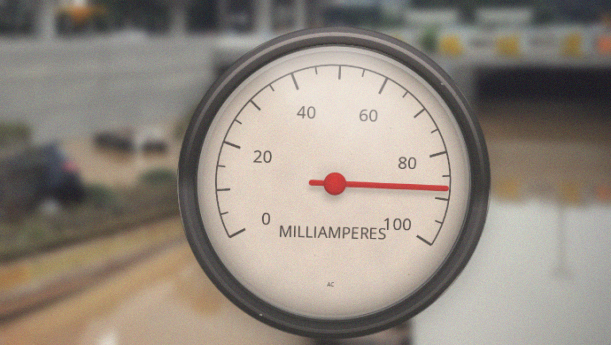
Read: 87.5 (mA)
